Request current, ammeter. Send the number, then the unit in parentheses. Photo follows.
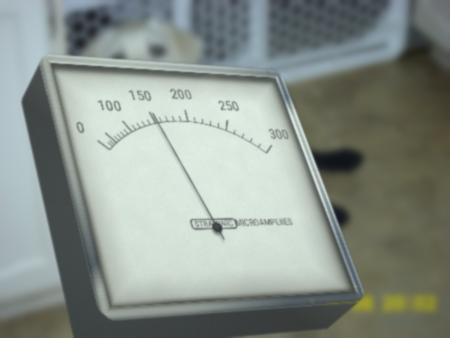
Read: 150 (µA)
